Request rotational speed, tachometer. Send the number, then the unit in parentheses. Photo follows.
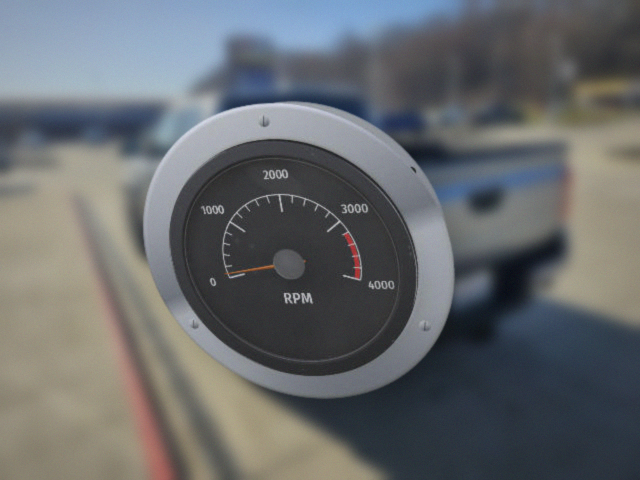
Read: 100 (rpm)
